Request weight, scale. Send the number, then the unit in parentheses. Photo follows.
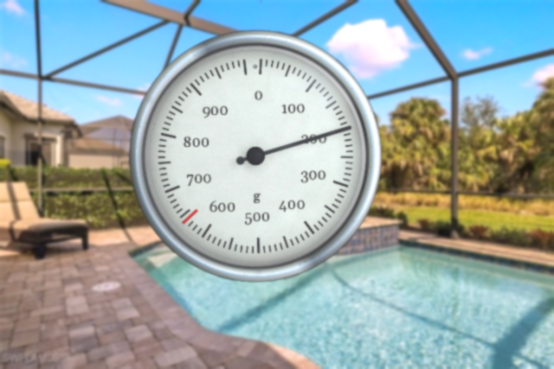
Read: 200 (g)
